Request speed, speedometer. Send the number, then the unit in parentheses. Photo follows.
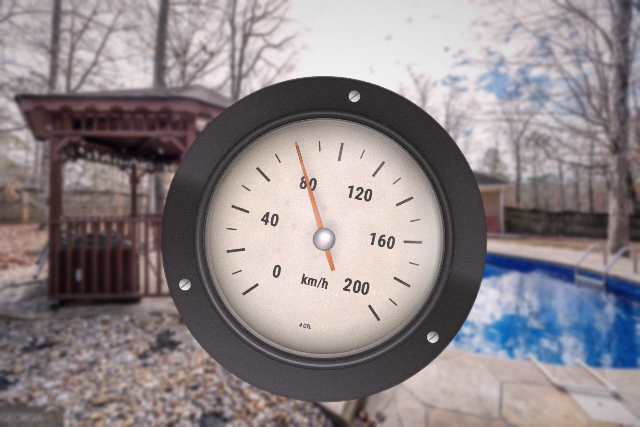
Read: 80 (km/h)
